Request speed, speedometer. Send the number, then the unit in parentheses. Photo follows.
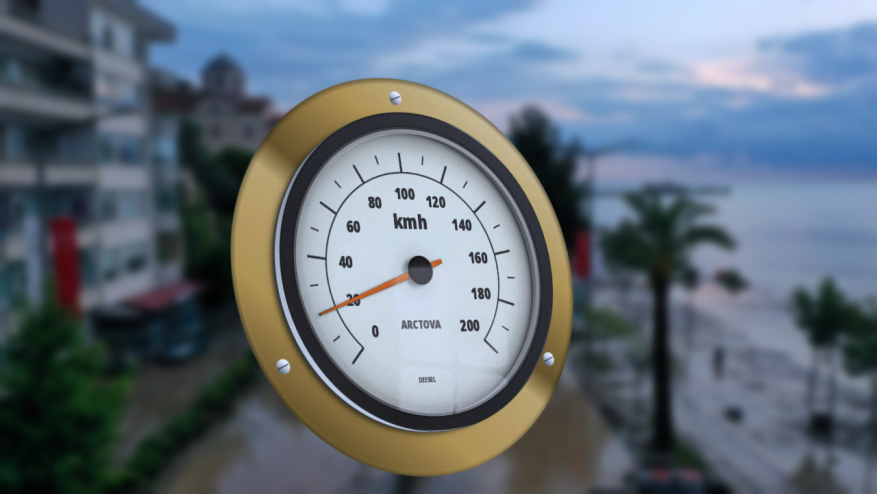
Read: 20 (km/h)
